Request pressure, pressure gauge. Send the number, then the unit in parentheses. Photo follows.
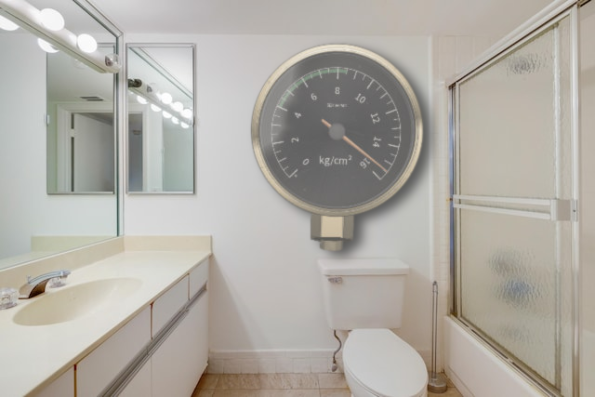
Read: 15.5 (kg/cm²)
